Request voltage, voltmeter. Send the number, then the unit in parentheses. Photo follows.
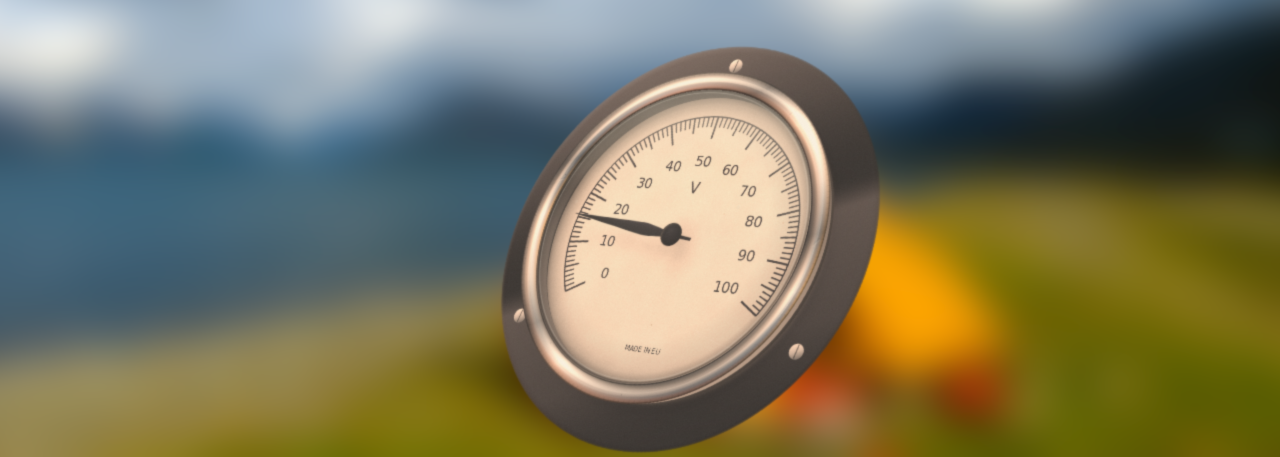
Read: 15 (V)
